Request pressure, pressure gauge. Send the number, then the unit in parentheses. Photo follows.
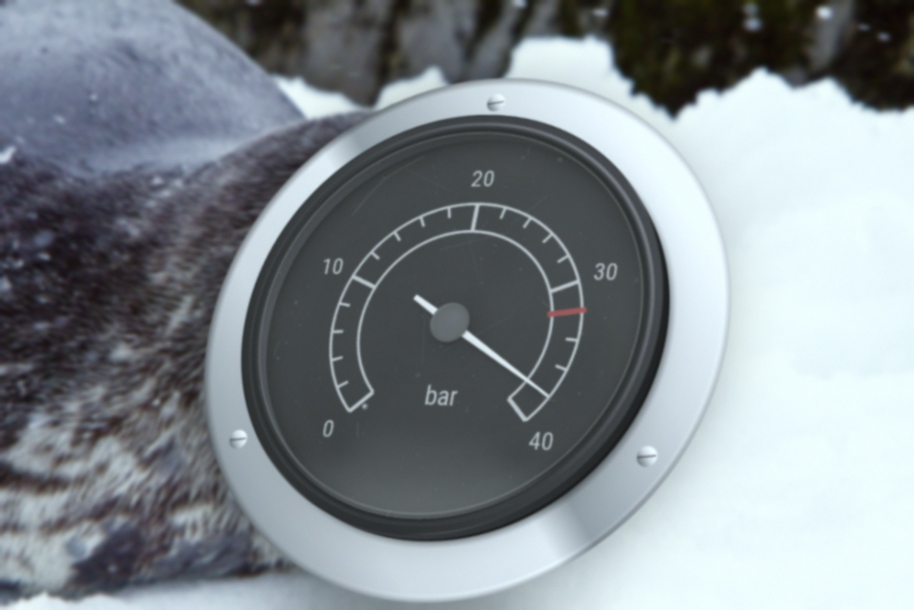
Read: 38 (bar)
